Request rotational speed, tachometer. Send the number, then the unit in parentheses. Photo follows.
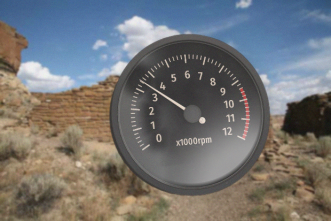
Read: 3400 (rpm)
